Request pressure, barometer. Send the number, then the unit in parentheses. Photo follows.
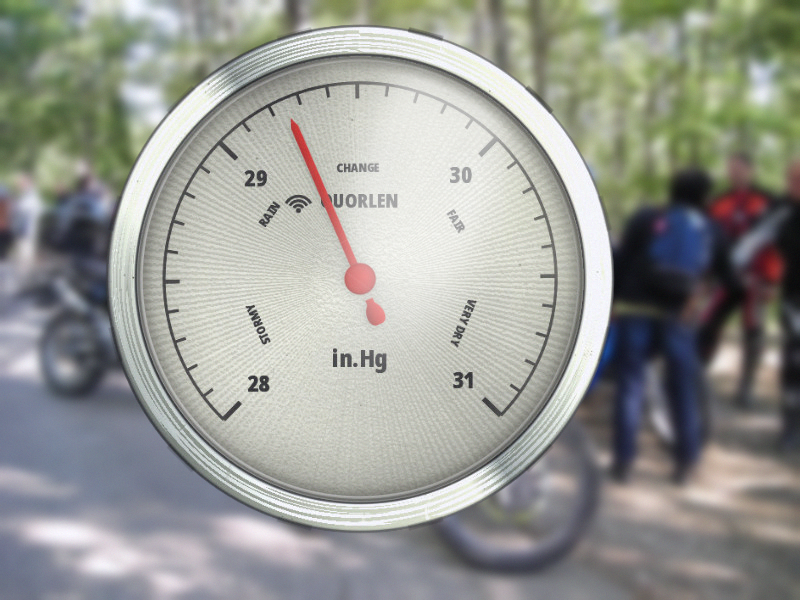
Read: 29.25 (inHg)
